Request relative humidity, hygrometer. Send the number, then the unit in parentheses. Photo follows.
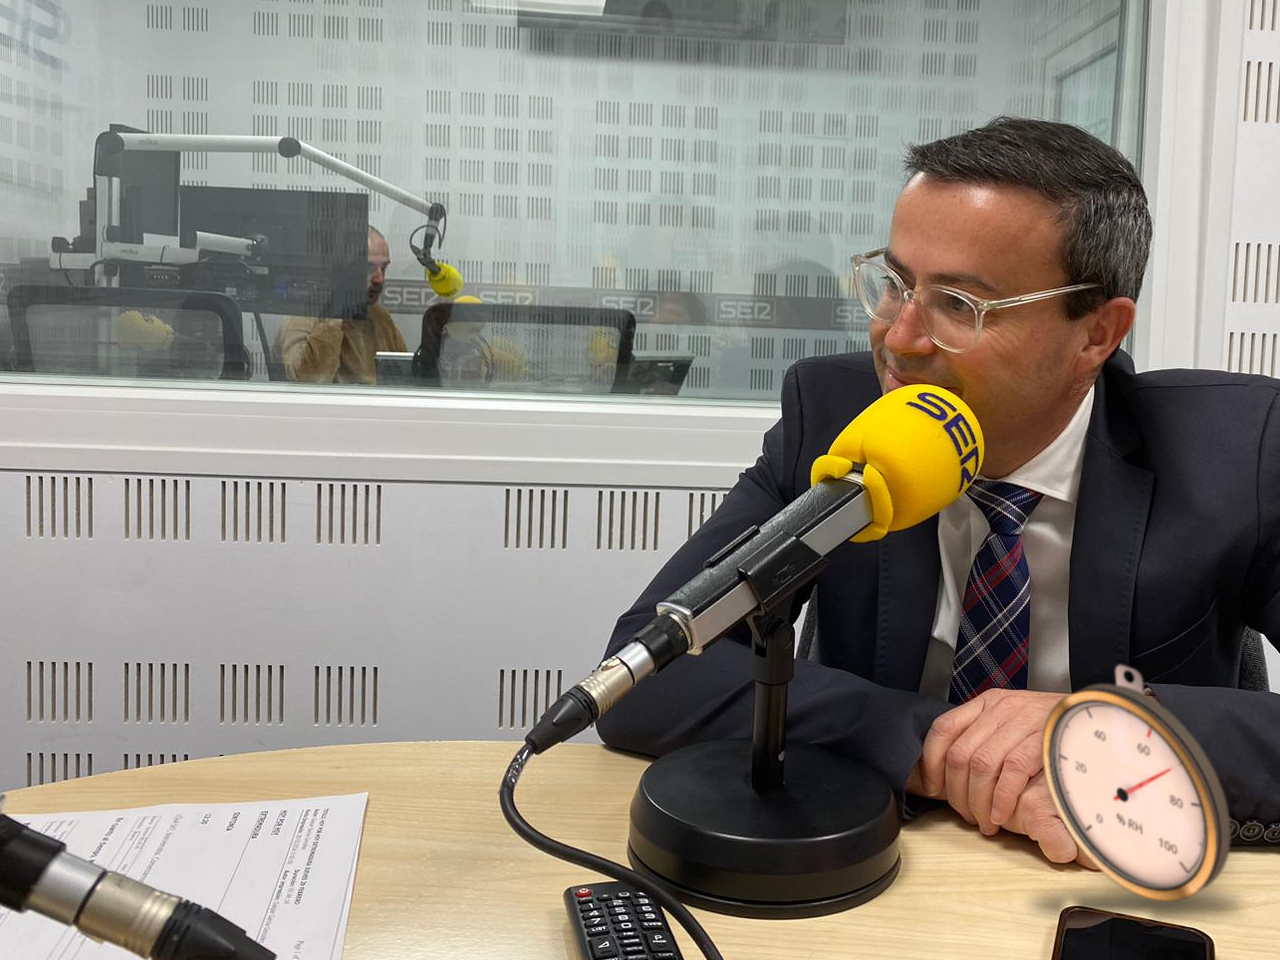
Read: 70 (%)
